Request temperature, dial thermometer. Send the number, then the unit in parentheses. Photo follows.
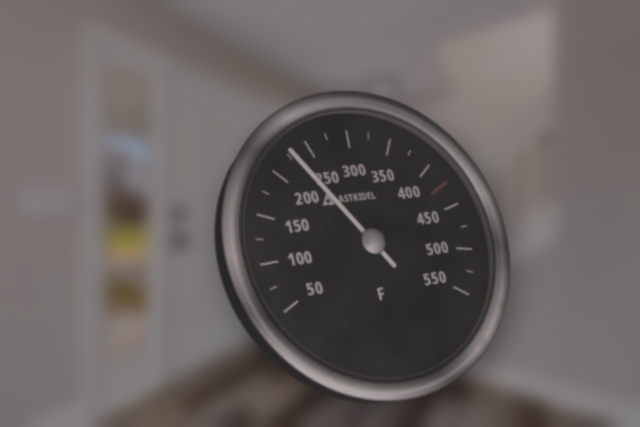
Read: 225 (°F)
